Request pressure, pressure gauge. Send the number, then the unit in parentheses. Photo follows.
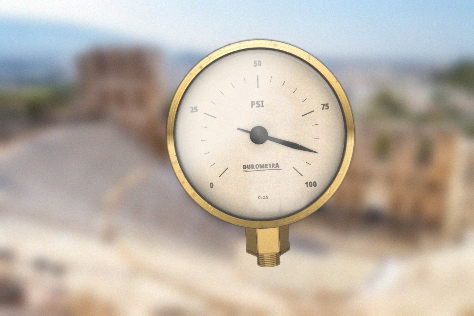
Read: 90 (psi)
